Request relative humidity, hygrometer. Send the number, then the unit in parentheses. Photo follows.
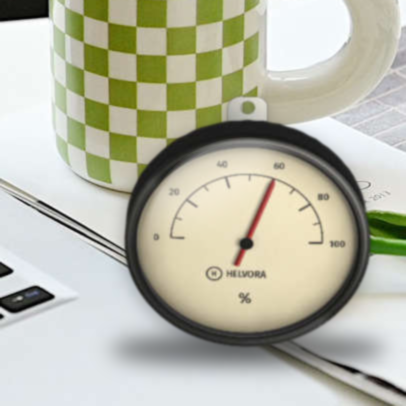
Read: 60 (%)
